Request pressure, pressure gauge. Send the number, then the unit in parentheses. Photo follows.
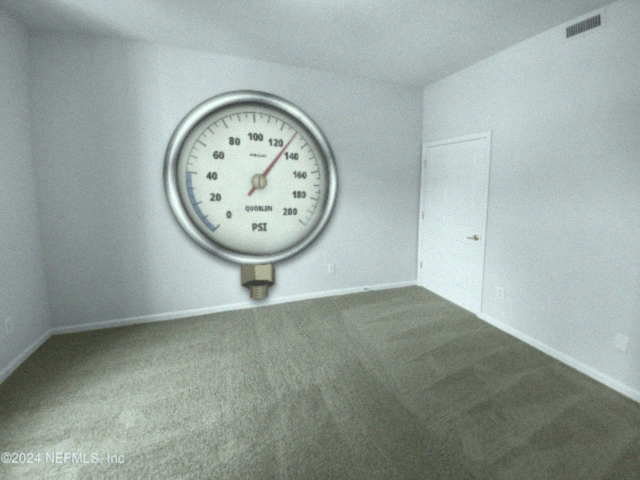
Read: 130 (psi)
